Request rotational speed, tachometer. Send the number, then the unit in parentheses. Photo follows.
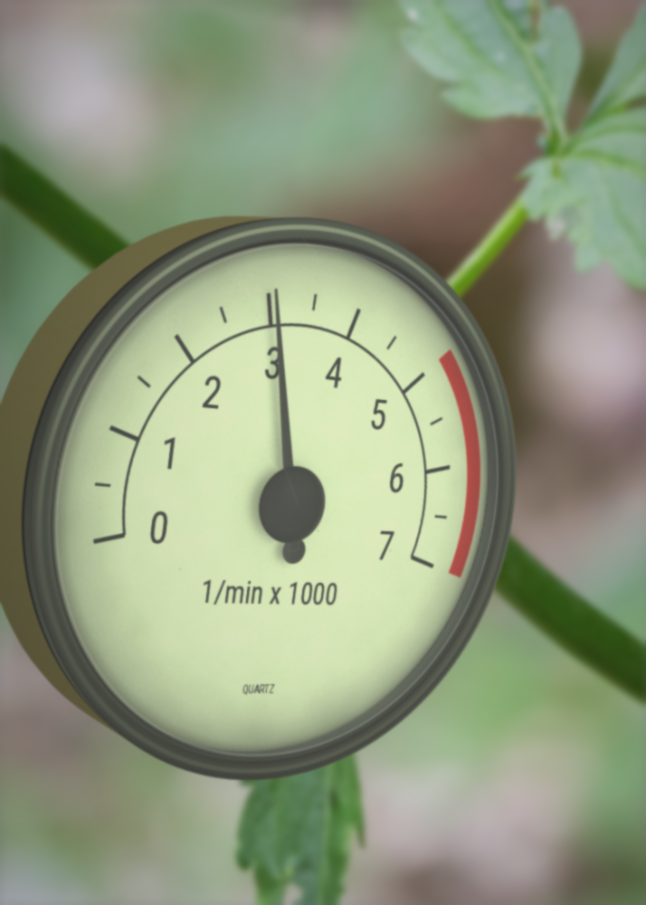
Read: 3000 (rpm)
